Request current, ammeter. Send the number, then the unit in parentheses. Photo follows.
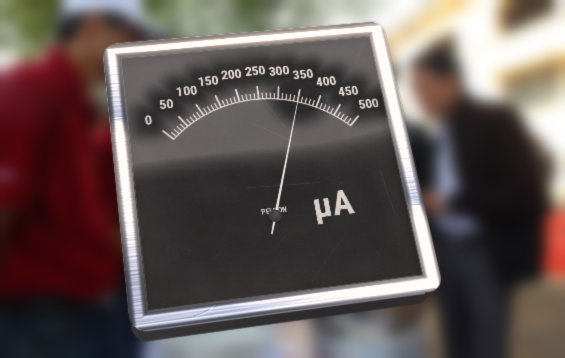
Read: 350 (µA)
